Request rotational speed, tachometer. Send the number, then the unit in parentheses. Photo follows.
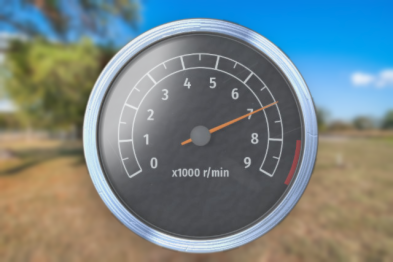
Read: 7000 (rpm)
